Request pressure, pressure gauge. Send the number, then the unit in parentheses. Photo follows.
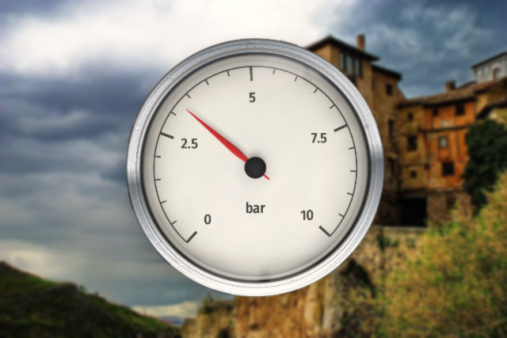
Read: 3.25 (bar)
